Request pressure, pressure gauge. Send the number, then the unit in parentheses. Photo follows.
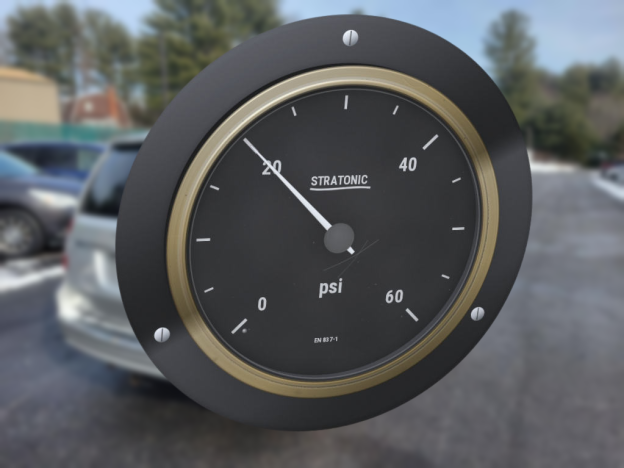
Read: 20 (psi)
